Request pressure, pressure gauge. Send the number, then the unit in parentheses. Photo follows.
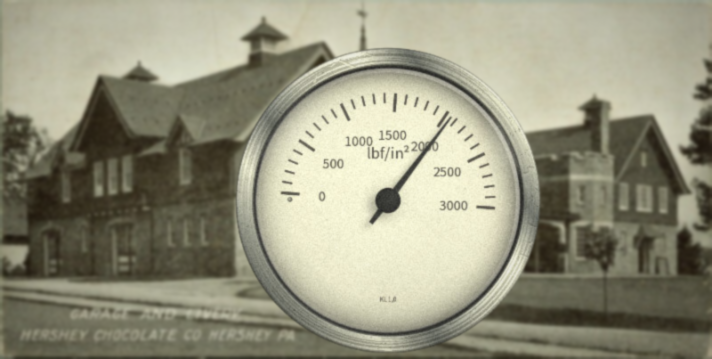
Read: 2050 (psi)
